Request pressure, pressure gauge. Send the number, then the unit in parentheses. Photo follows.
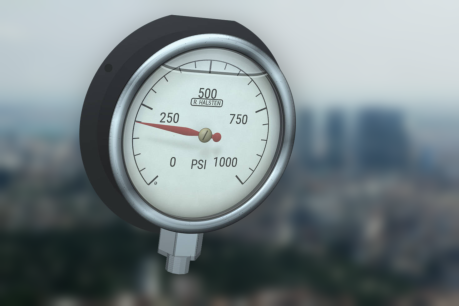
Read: 200 (psi)
